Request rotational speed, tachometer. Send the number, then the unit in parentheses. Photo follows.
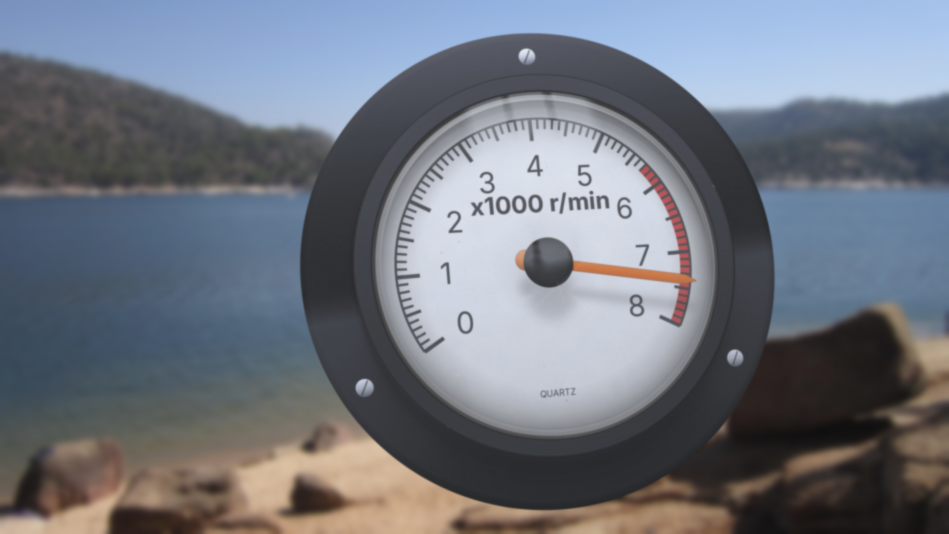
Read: 7400 (rpm)
